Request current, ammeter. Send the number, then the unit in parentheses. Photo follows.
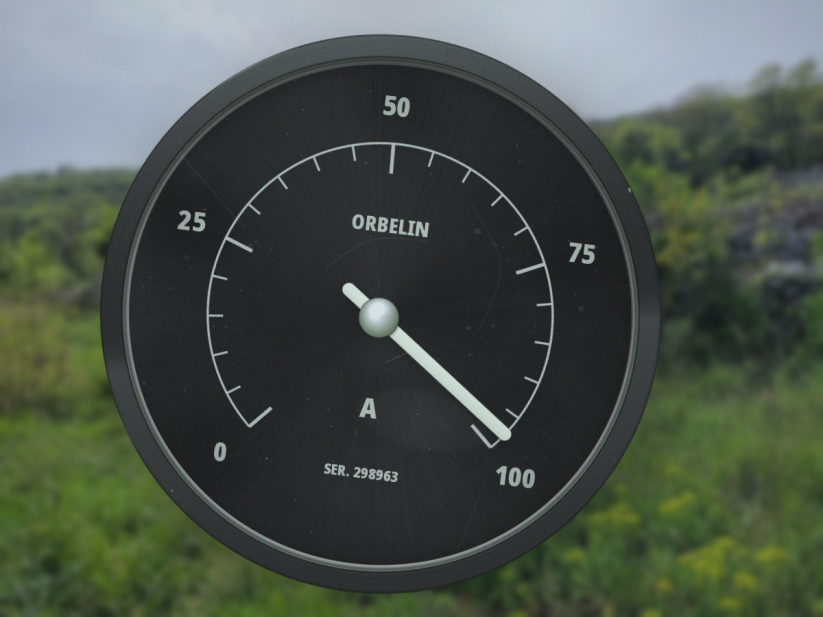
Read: 97.5 (A)
